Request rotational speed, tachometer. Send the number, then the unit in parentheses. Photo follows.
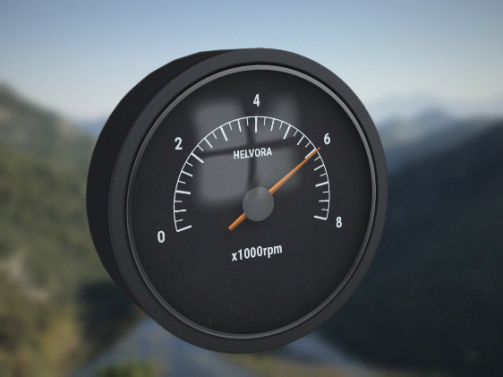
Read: 6000 (rpm)
